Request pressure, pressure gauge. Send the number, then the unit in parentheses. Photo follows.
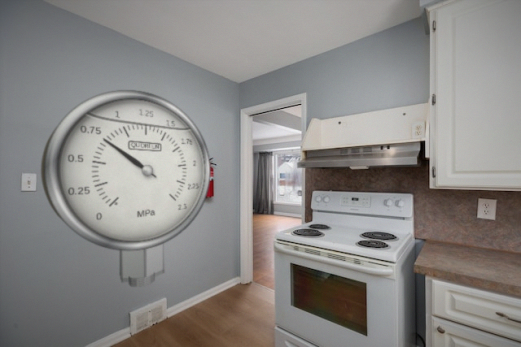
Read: 0.75 (MPa)
